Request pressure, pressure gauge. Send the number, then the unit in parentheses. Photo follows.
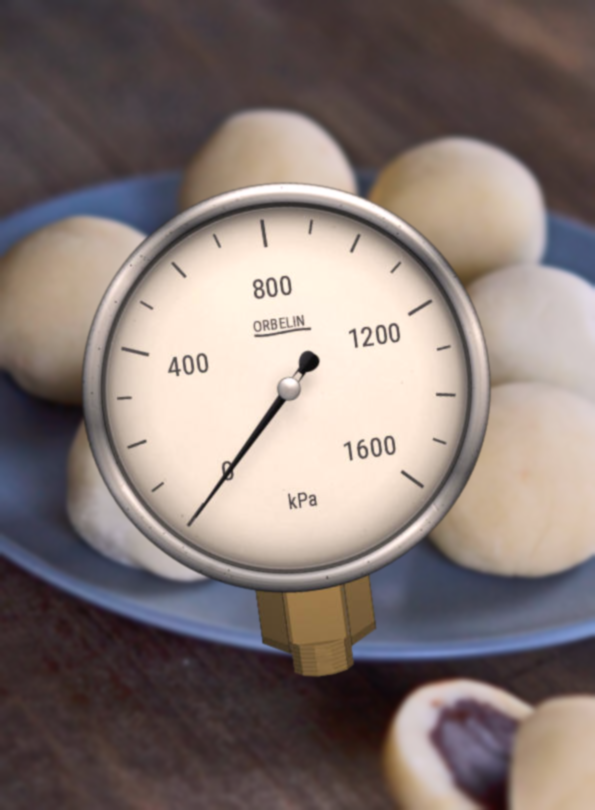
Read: 0 (kPa)
